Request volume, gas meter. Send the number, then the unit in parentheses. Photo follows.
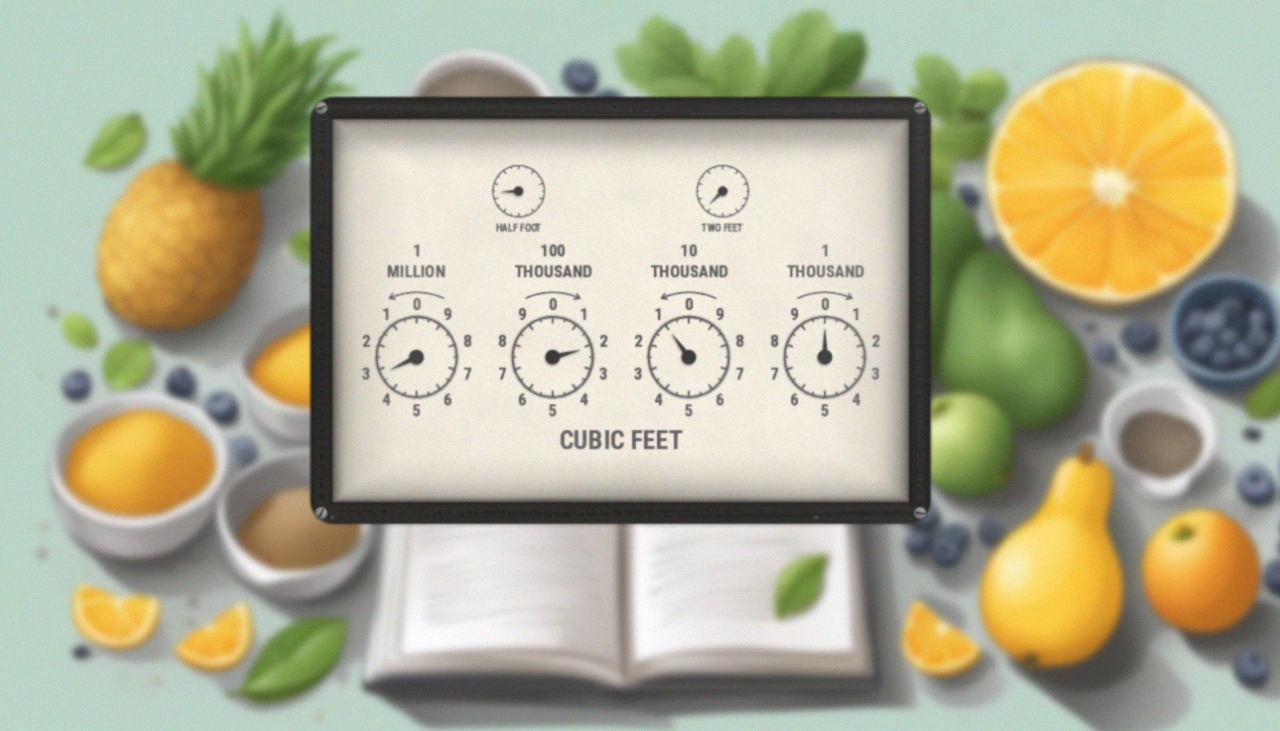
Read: 321000 (ft³)
